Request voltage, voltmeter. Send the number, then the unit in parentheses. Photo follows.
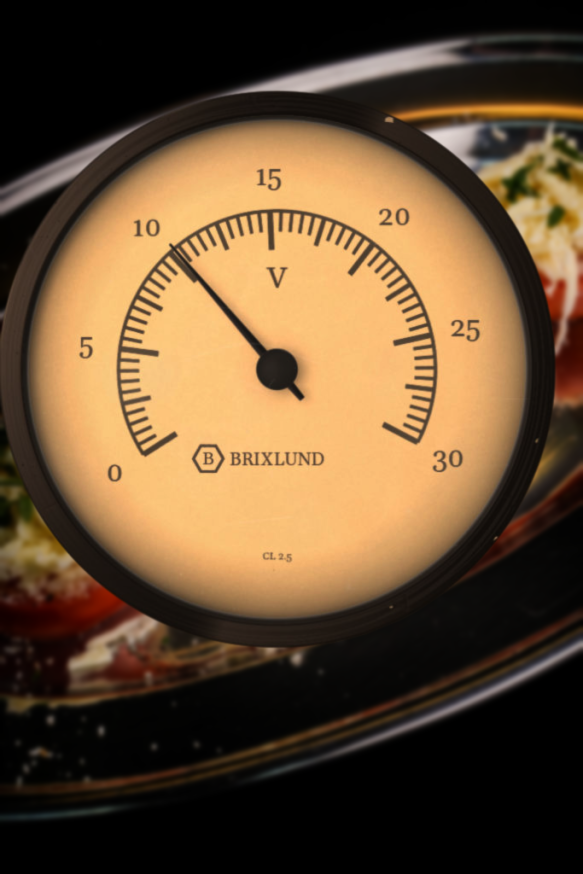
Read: 10.25 (V)
